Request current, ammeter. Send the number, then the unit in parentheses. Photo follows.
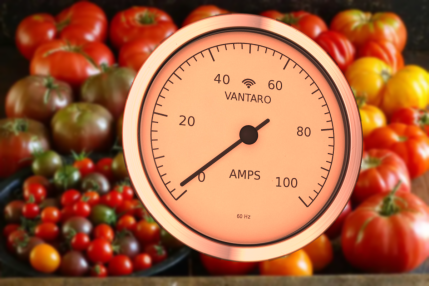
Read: 2 (A)
